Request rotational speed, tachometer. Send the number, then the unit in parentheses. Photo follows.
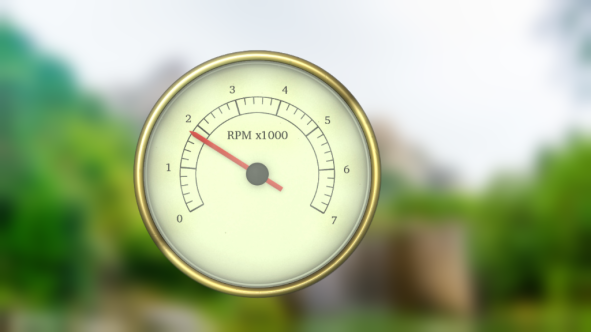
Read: 1800 (rpm)
